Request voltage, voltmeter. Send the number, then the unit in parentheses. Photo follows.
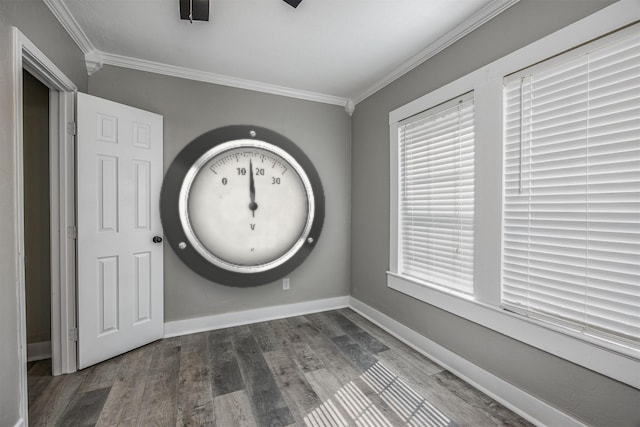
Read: 15 (V)
